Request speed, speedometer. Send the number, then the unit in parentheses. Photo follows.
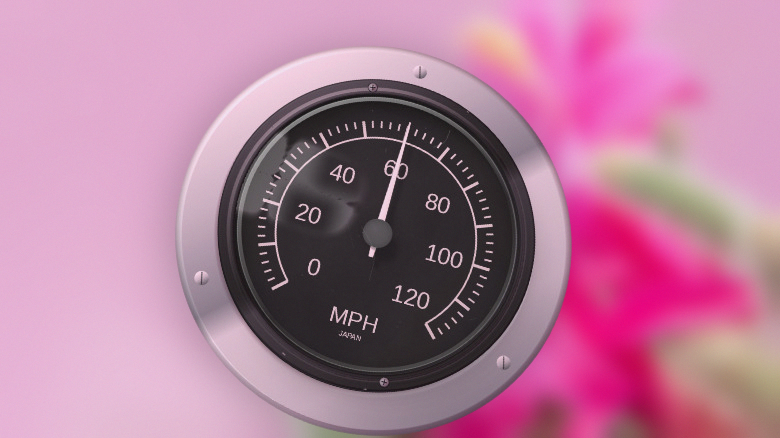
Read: 60 (mph)
